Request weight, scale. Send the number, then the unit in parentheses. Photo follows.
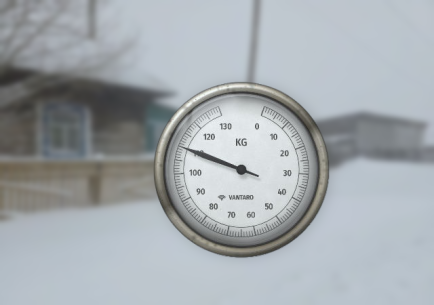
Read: 110 (kg)
